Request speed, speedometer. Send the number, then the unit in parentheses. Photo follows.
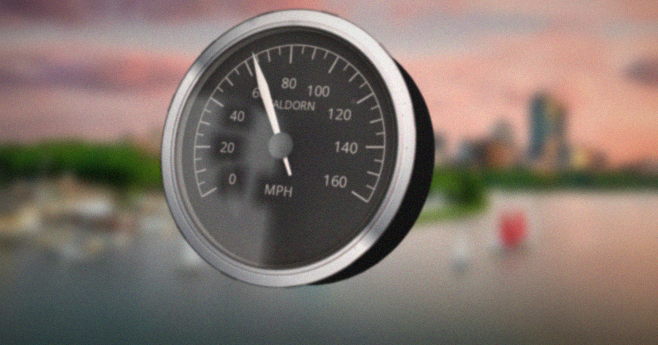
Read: 65 (mph)
